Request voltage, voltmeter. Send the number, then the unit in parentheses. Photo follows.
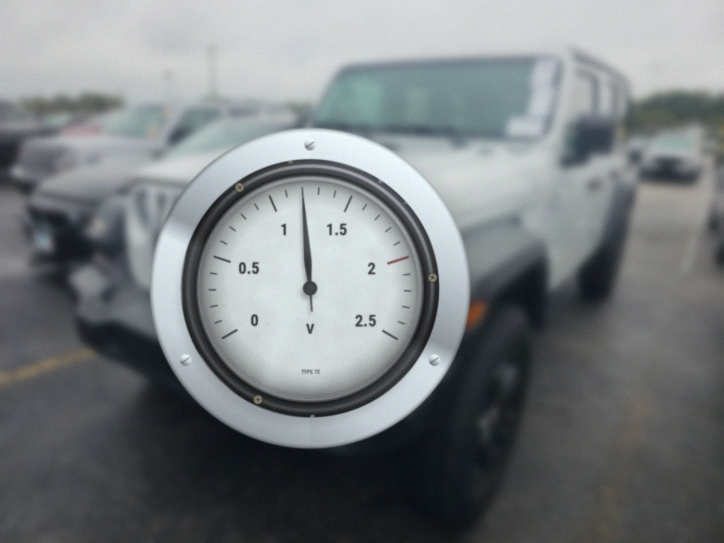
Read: 1.2 (V)
